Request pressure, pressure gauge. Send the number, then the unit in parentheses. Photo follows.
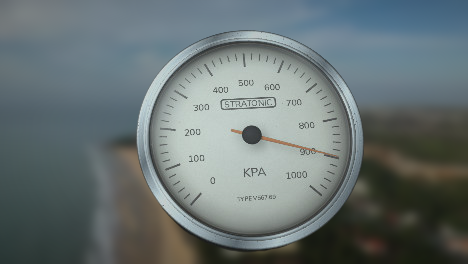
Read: 900 (kPa)
